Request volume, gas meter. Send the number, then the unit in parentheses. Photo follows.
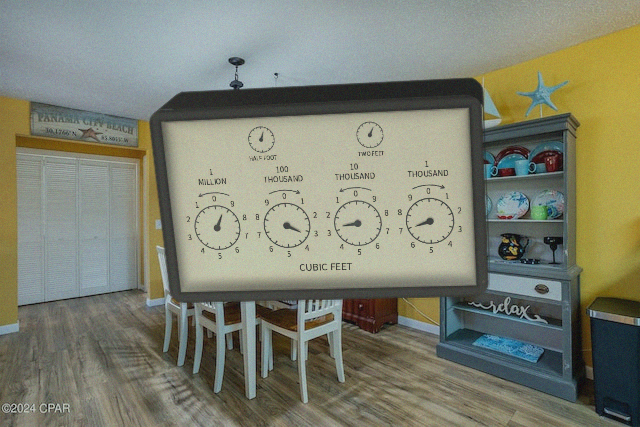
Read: 932700 (ft³)
